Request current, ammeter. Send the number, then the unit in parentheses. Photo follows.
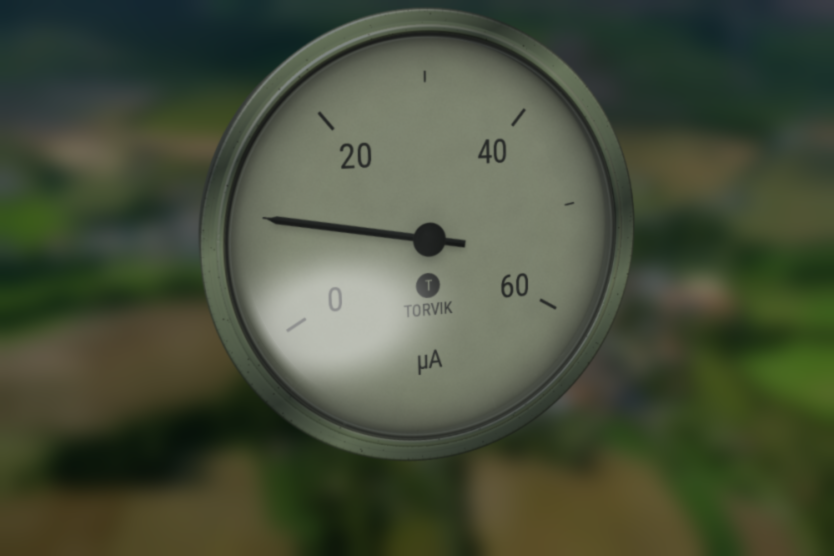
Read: 10 (µA)
